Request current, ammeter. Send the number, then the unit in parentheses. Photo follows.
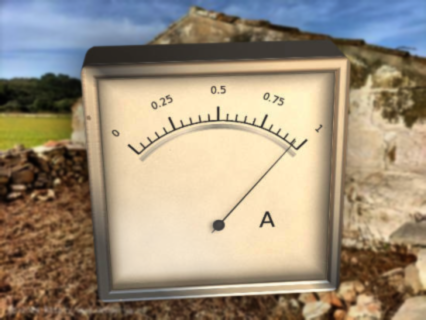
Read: 0.95 (A)
